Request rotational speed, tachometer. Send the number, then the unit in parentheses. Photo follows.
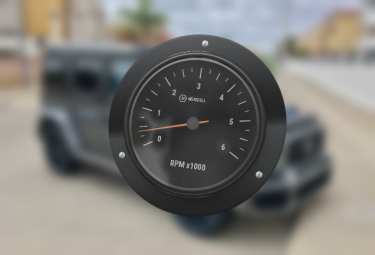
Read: 375 (rpm)
